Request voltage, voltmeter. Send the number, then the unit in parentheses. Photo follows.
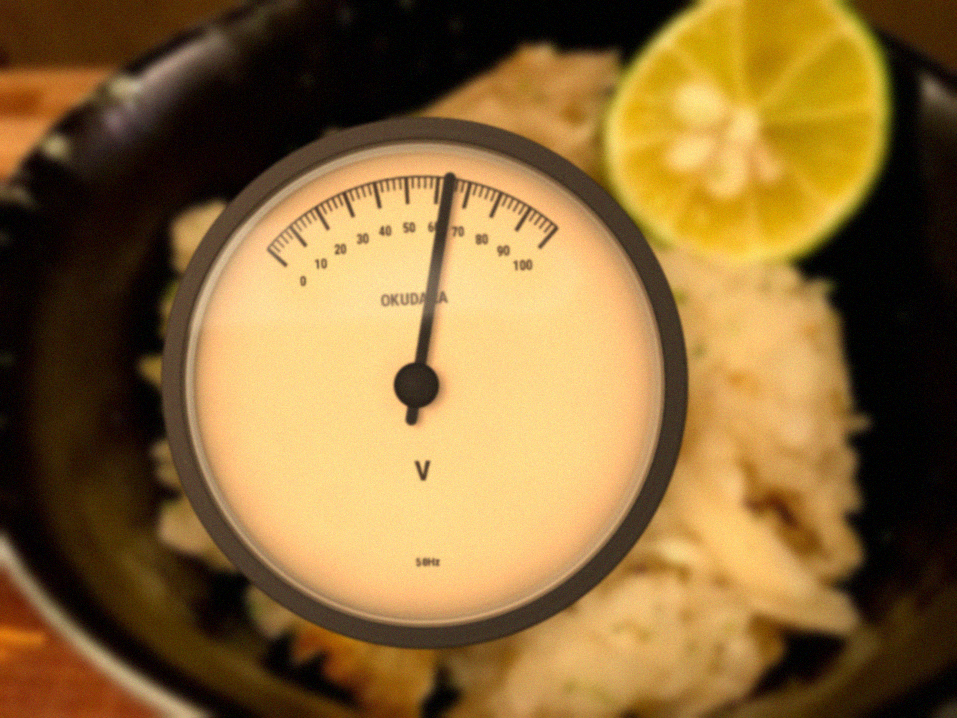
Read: 64 (V)
